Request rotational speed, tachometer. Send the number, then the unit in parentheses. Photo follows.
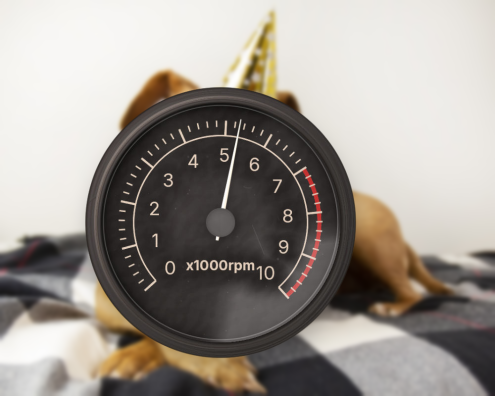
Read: 5300 (rpm)
